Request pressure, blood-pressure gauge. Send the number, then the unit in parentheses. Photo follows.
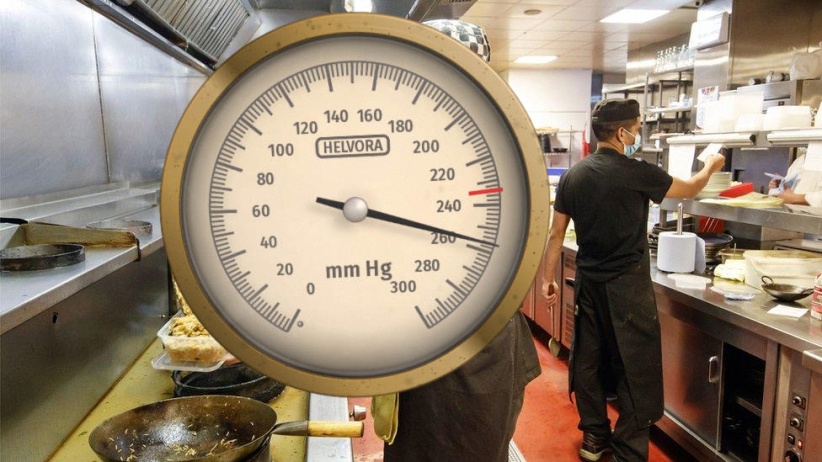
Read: 256 (mmHg)
